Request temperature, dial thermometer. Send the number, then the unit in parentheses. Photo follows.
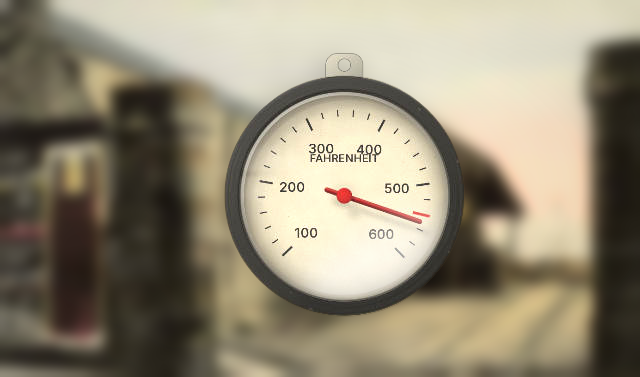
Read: 550 (°F)
